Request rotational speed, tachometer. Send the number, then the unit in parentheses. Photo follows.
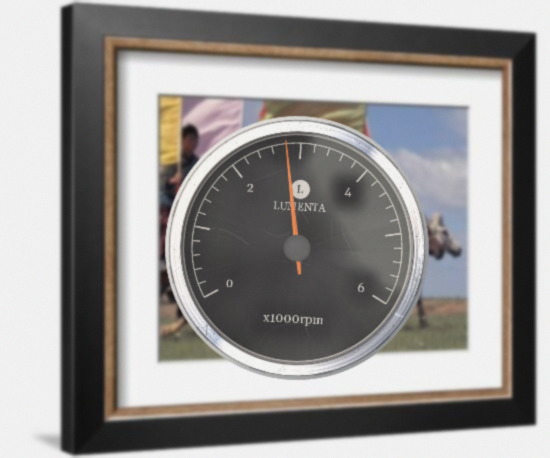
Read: 2800 (rpm)
